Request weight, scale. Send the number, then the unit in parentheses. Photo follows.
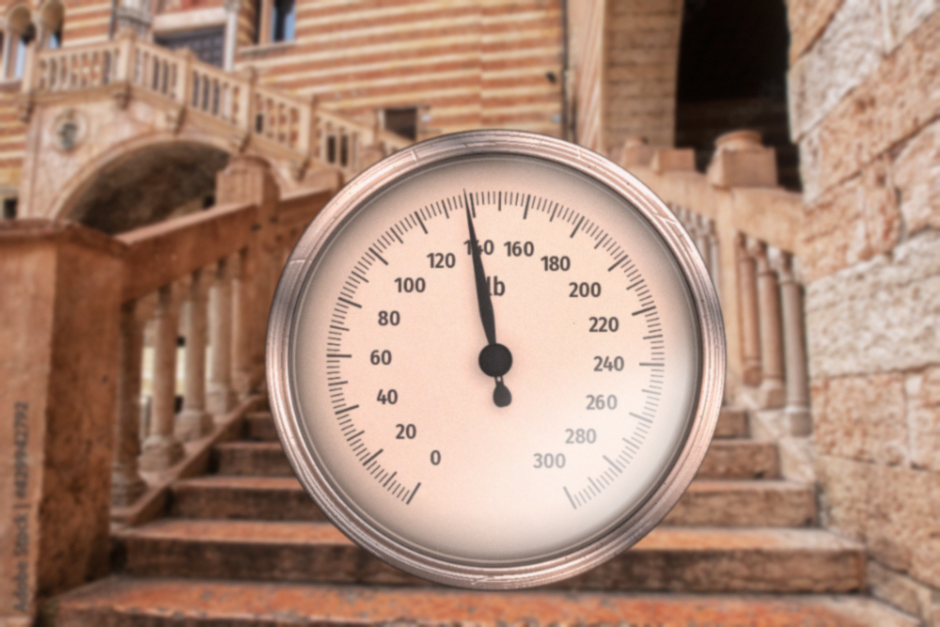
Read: 138 (lb)
